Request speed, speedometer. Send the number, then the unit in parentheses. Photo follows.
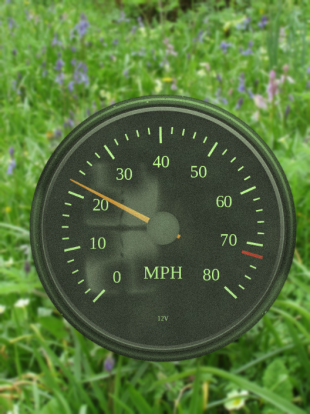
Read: 22 (mph)
